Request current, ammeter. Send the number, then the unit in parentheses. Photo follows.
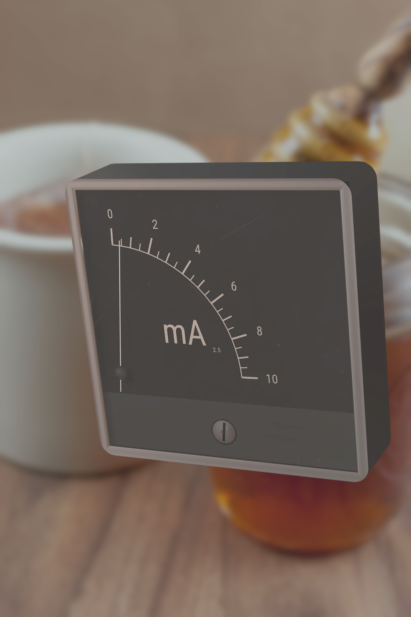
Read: 0.5 (mA)
